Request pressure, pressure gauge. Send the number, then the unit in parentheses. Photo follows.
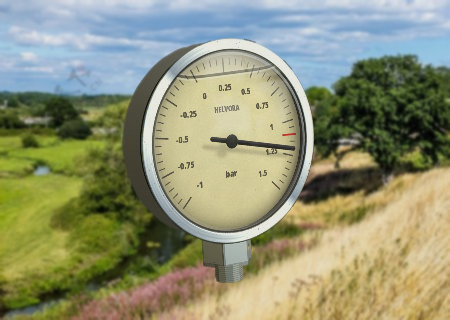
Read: 1.2 (bar)
